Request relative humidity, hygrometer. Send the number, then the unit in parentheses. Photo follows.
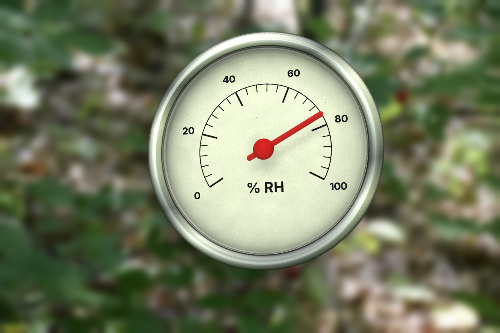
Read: 76 (%)
